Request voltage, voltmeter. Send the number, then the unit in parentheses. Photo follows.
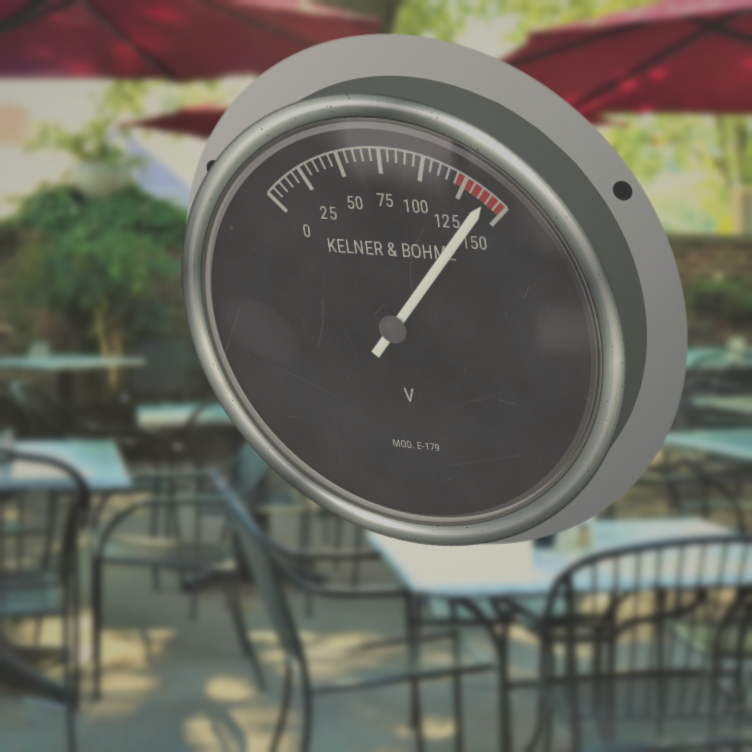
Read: 140 (V)
